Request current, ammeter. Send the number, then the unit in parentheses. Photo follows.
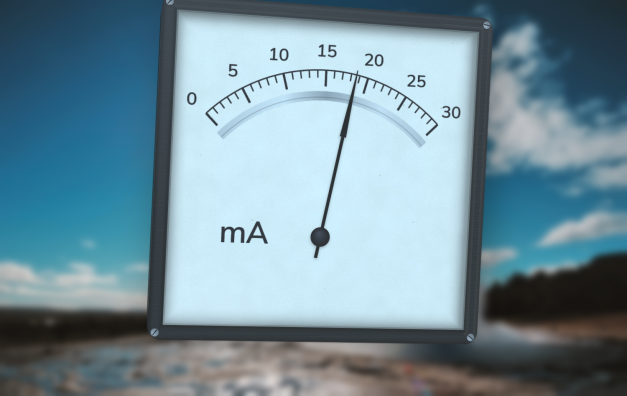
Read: 18.5 (mA)
